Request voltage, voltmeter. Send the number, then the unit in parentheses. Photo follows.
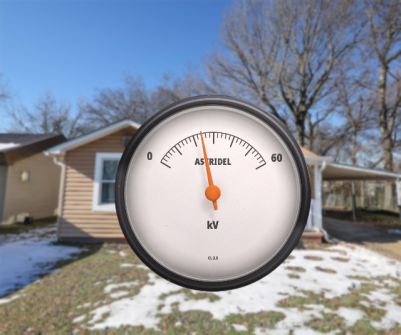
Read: 24 (kV)
